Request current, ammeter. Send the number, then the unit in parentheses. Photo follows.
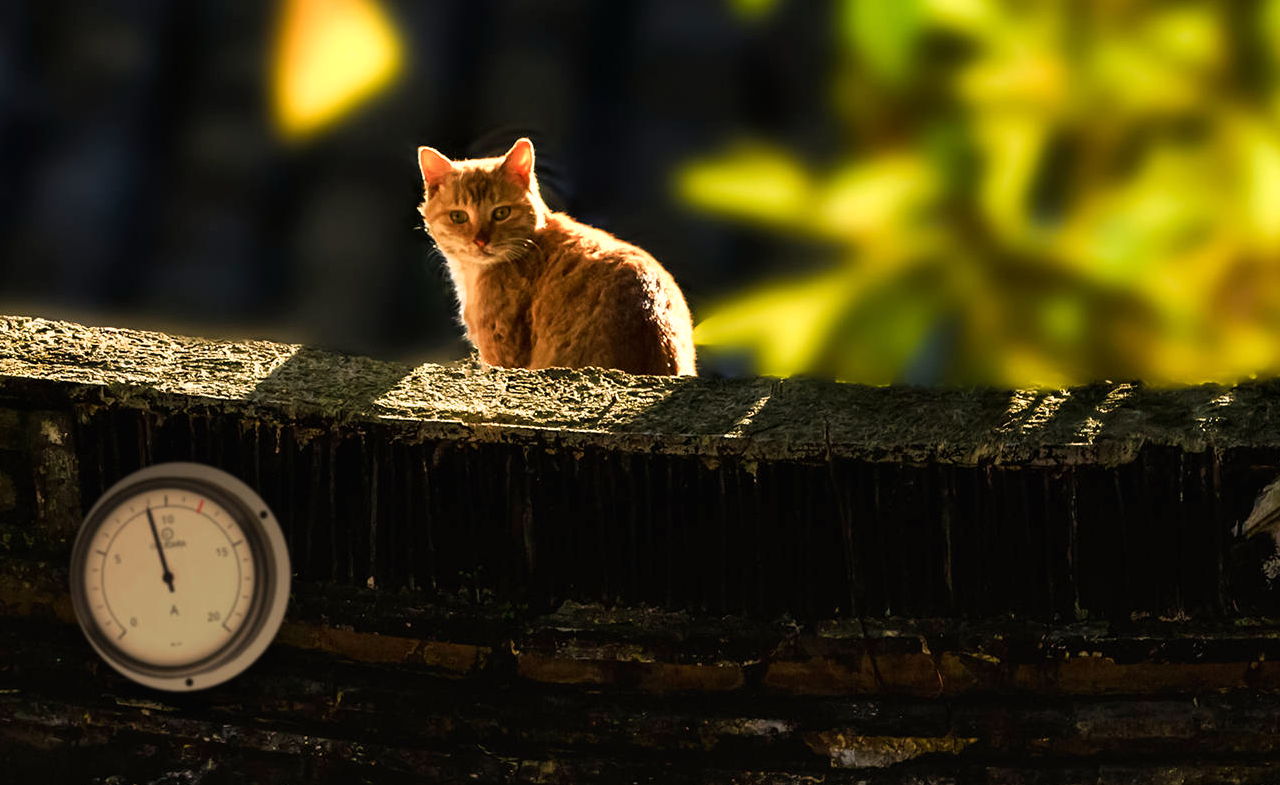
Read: 9 (A)
